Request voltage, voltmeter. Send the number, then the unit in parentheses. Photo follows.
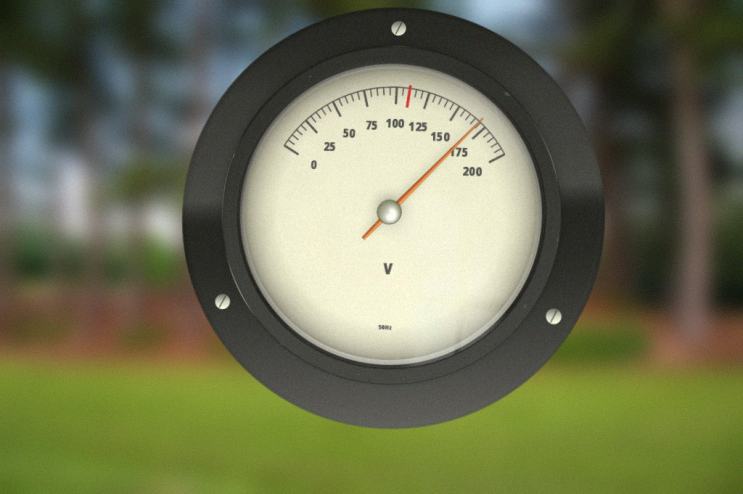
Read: 170 (V)
